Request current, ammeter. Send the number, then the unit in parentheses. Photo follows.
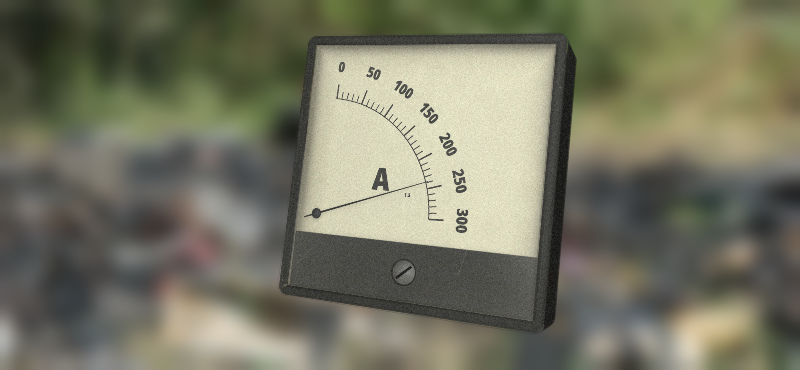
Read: 240 (A)
